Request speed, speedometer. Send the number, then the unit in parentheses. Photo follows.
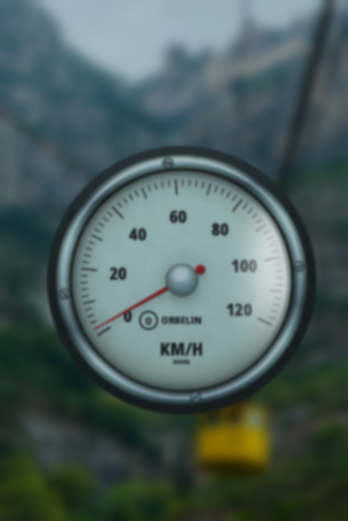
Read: 2 (km/h)
